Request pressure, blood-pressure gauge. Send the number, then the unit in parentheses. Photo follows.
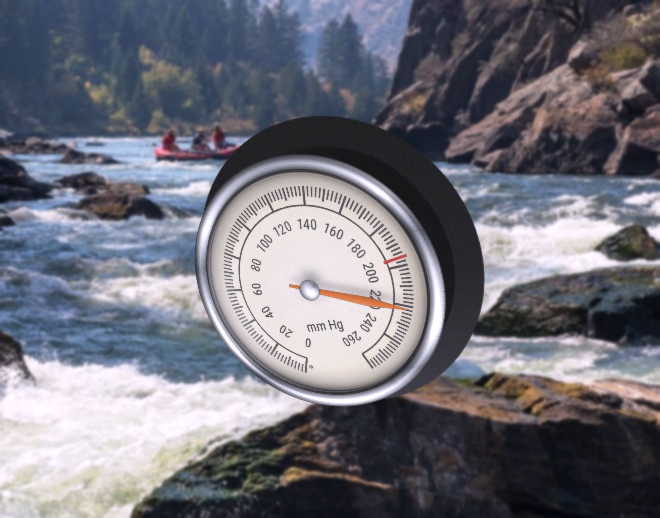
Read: 220 (mmHg)
